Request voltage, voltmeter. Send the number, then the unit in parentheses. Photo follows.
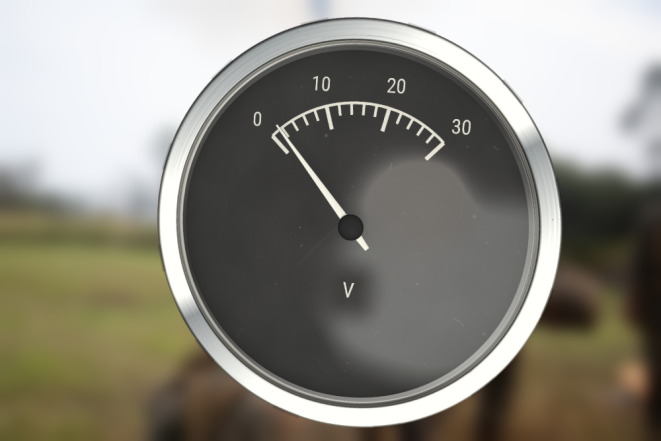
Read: 2 (V)
